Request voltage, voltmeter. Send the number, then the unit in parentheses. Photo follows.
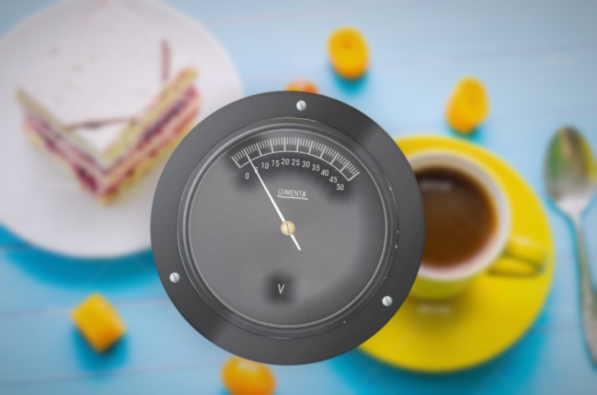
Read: 5 (V)
